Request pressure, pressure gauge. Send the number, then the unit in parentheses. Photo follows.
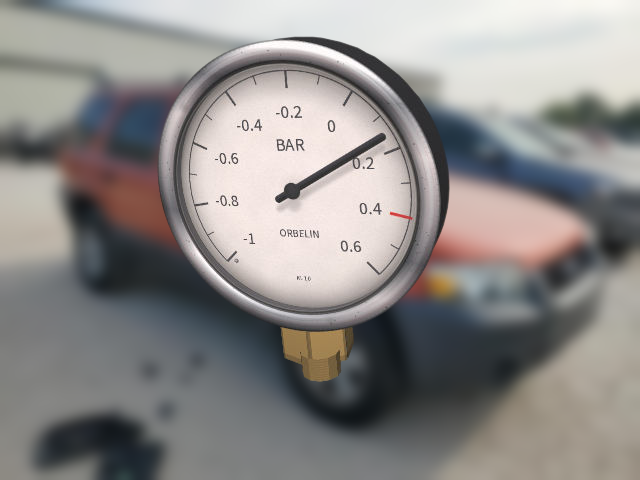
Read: 0.15 (bar)
